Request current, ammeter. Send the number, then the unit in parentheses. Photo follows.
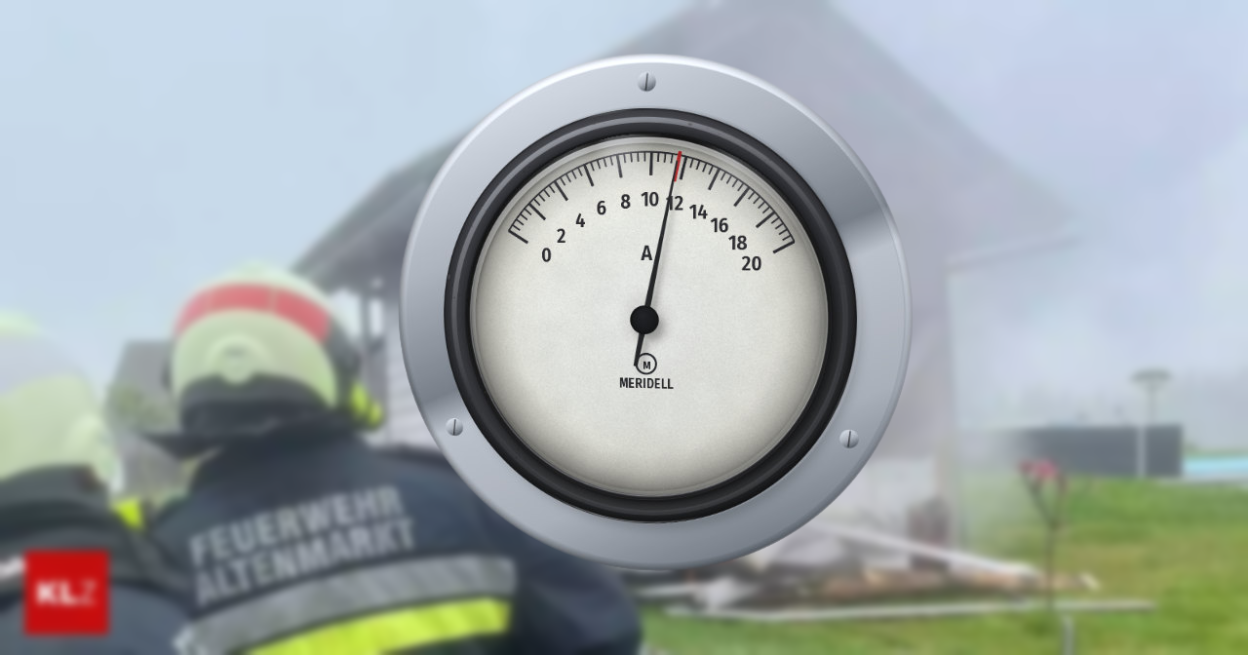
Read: 11.6 (A)
